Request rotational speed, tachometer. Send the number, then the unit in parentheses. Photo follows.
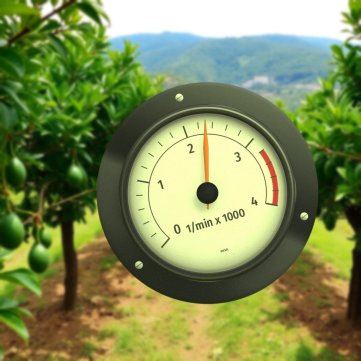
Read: 2300 (rpm)
